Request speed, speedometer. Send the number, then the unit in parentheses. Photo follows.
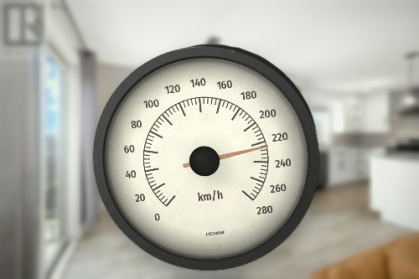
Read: 224 (km/h)
